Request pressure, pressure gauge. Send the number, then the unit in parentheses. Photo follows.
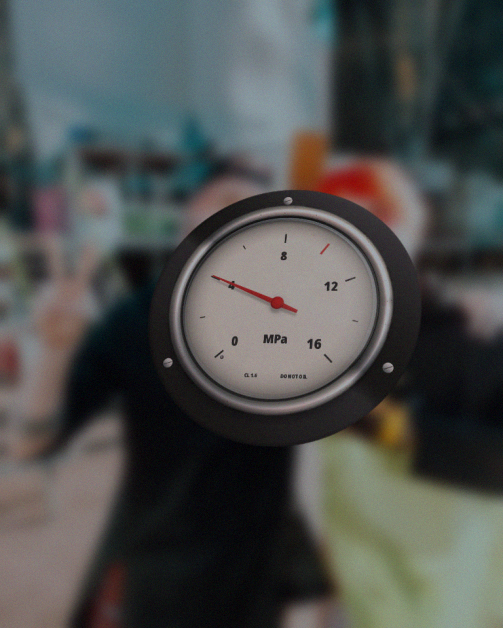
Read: 4 (MPa)
